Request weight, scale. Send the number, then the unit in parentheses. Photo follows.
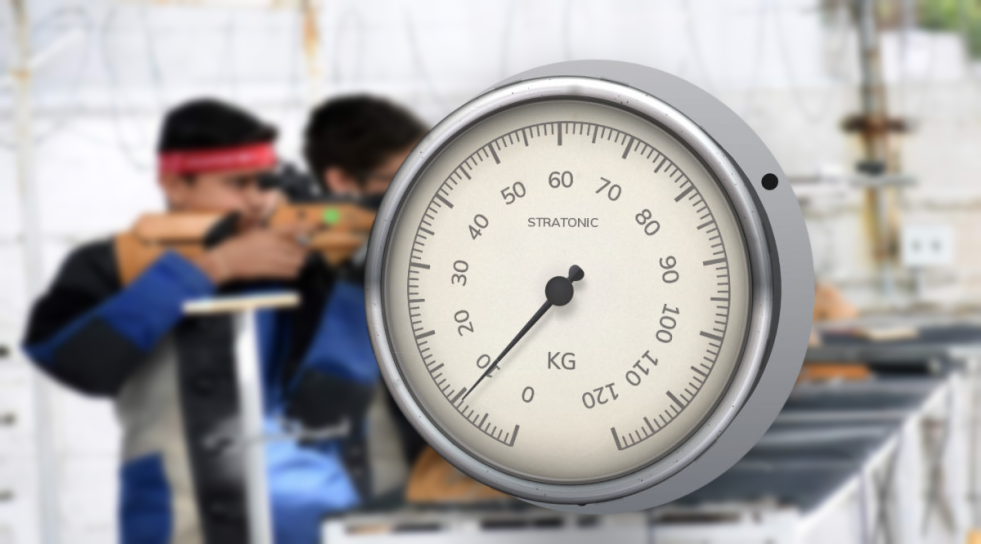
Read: 9 (kg)
